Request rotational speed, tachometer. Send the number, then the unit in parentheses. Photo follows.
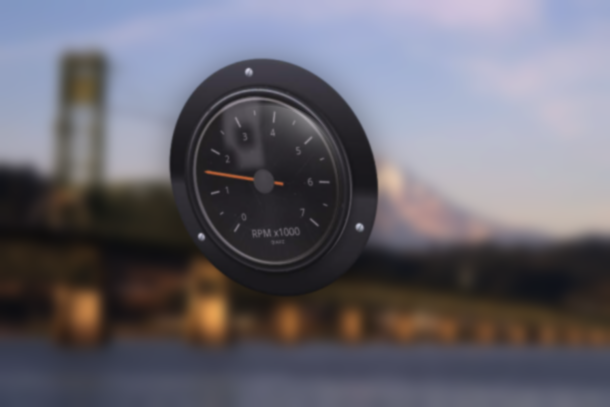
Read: 1500 (rpm)
